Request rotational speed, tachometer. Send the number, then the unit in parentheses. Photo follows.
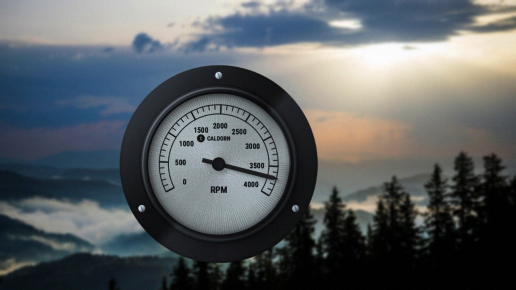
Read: 3700 (rpm)
